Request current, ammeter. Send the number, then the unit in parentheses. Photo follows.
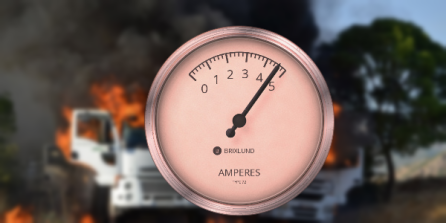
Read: 4.6 (A)
